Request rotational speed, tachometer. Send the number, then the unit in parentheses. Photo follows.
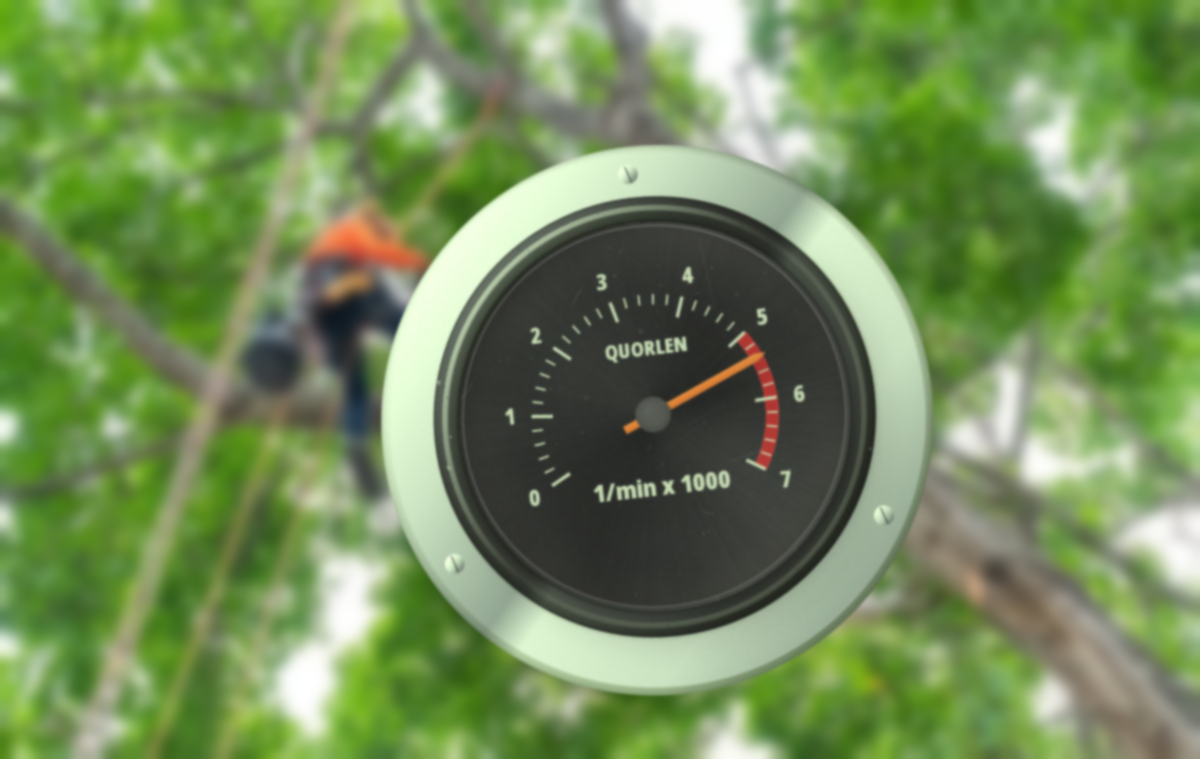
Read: 5400 (rpm)
